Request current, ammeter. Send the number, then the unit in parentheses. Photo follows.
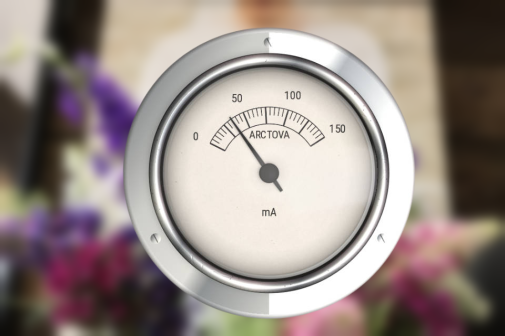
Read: 35 (mA)
